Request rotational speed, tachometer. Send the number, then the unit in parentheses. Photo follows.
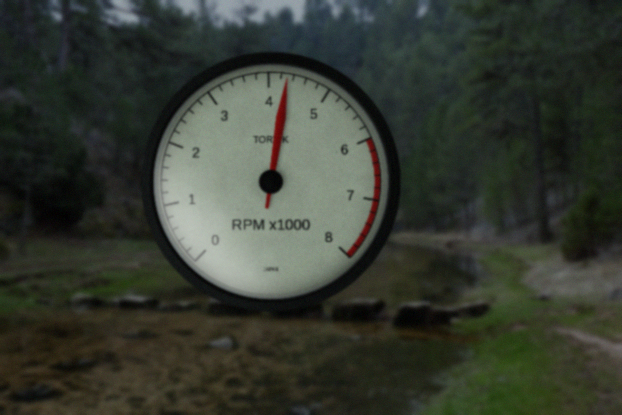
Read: 4300 (rpm)
